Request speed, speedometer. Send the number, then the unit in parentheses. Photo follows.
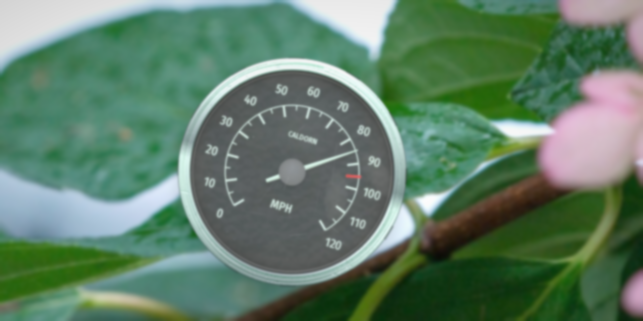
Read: 85 (mph)
